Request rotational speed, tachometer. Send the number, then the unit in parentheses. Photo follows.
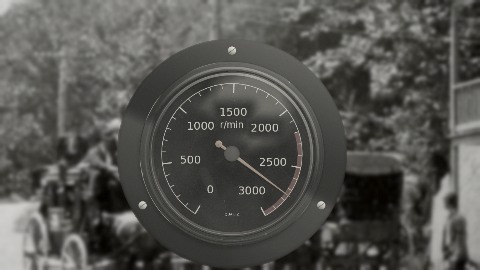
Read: 2750 (rpm)
